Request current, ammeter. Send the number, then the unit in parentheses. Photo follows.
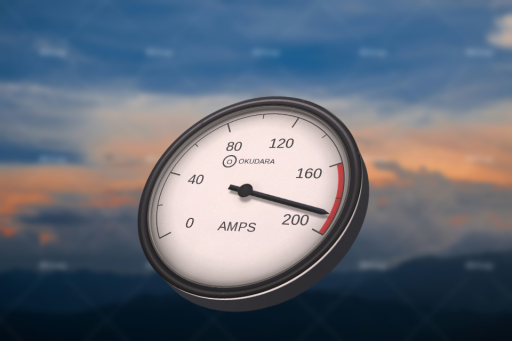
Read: 190 (A)
